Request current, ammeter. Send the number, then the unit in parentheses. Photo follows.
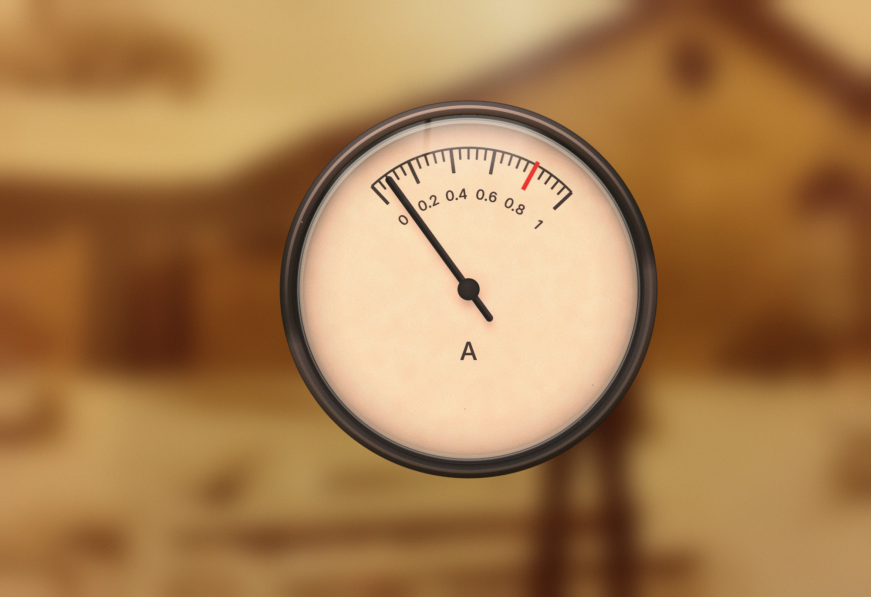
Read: 0.08 (A)
